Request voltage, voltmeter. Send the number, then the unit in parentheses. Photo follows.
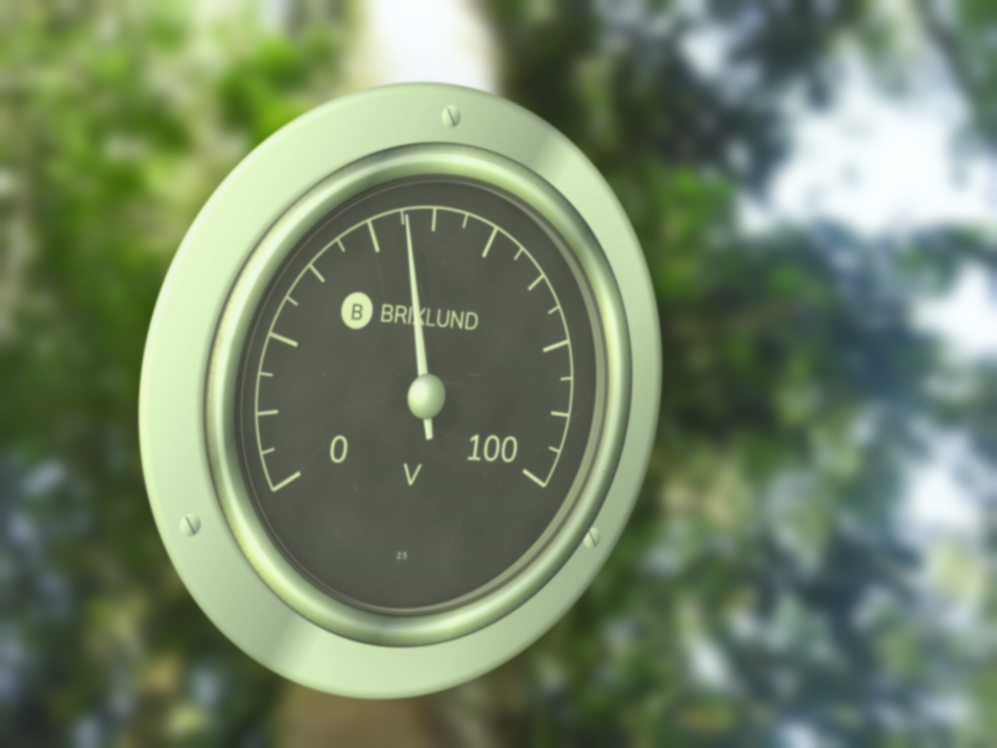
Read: 45 (V)
